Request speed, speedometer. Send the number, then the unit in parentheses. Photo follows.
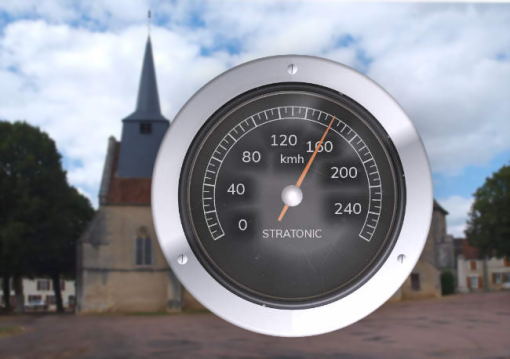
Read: 160 (km/h)
